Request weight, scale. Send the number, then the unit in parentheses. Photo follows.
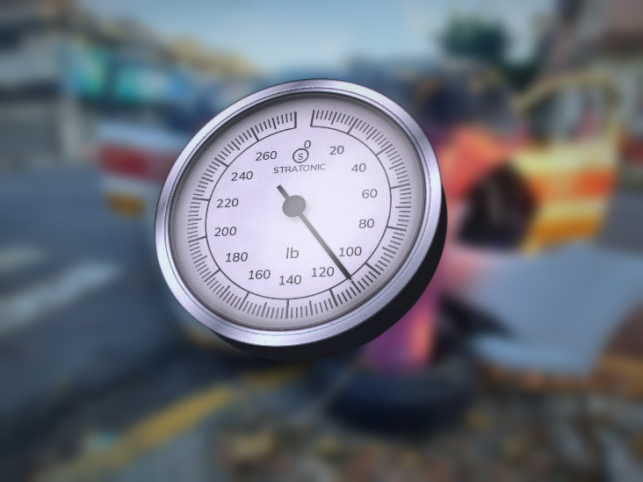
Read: 110 (lb)
